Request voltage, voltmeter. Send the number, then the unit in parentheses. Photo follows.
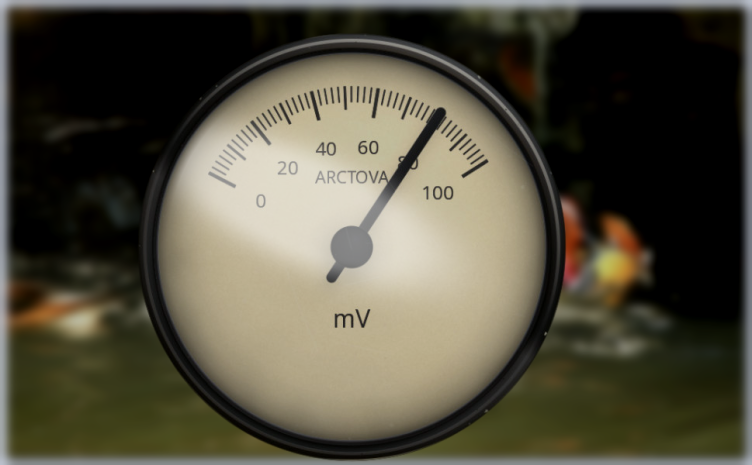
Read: 80 (mV)
